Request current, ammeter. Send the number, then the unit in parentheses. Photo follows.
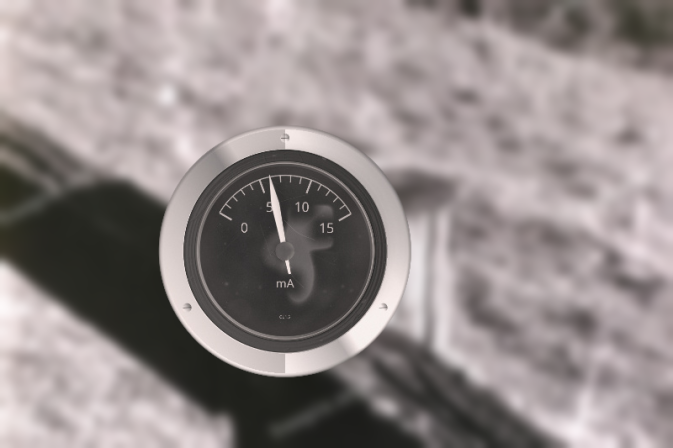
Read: 6 (mA)
